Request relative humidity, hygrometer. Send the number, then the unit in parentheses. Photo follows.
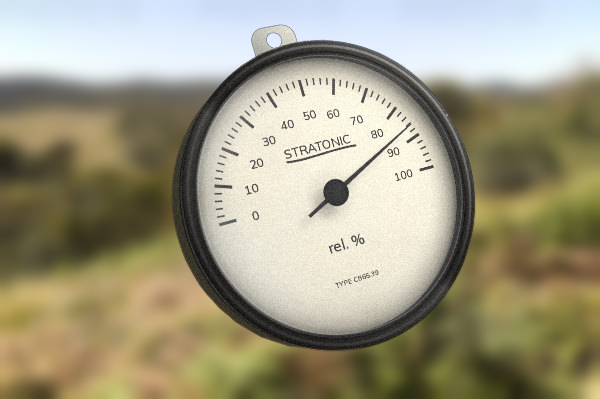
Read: 86 (%)
